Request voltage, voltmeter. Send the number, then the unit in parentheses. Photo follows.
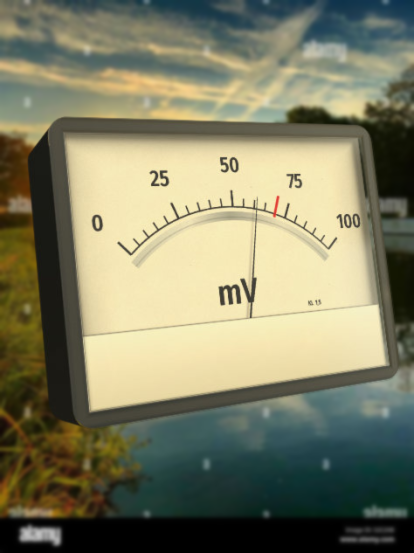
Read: 60 (mV)
